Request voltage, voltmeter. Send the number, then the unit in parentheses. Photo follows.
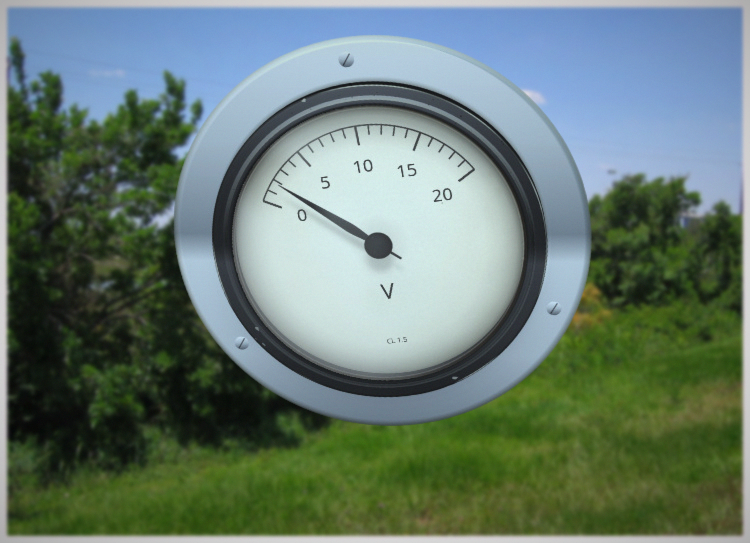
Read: 2 (V)
